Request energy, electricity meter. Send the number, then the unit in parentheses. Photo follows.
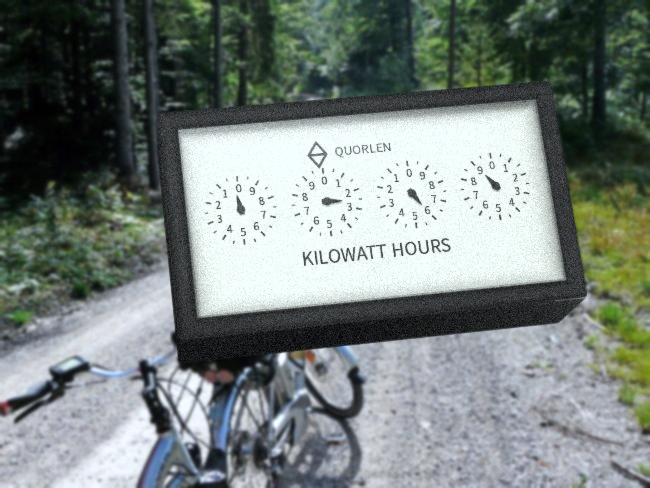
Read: 259 (kWh)
